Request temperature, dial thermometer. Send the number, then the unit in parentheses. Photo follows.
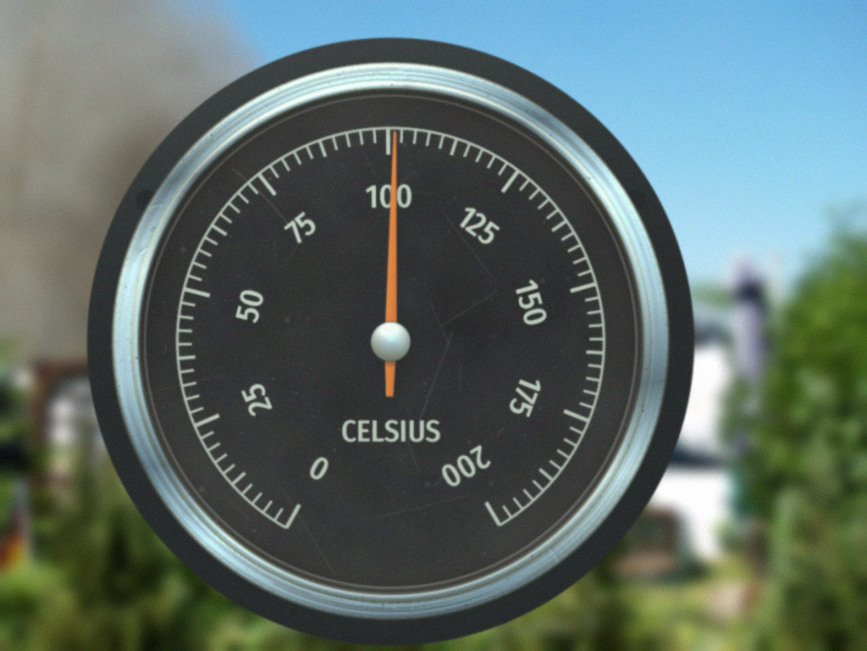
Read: 101.25 (°C)
